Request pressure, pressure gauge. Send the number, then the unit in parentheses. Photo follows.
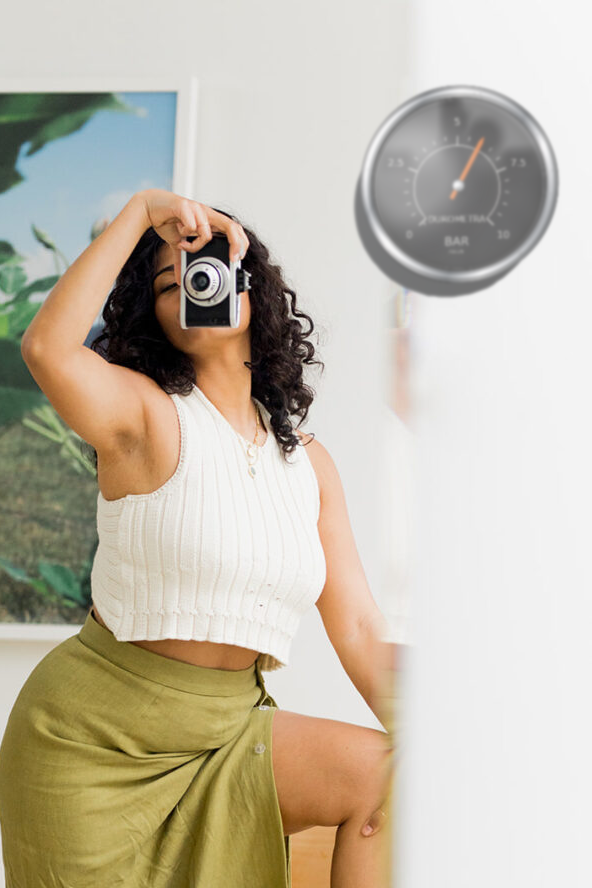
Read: 6 (bar)
